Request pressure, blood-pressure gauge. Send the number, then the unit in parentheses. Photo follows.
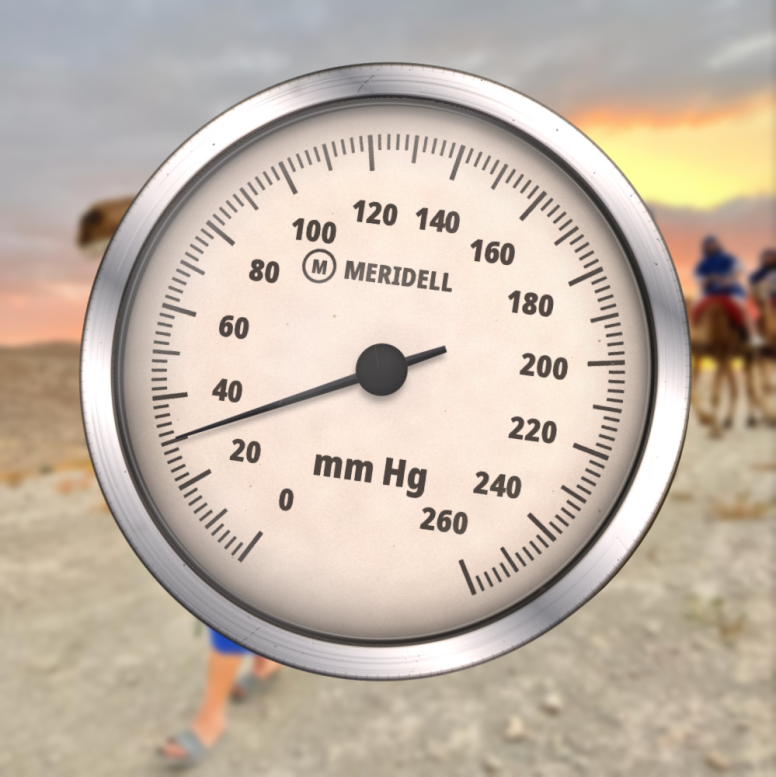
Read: 30 (mmHg)
